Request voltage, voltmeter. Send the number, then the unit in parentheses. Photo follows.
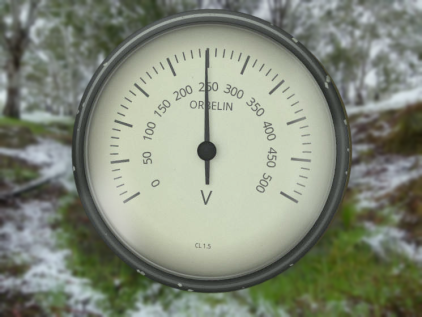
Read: 250 (V)
